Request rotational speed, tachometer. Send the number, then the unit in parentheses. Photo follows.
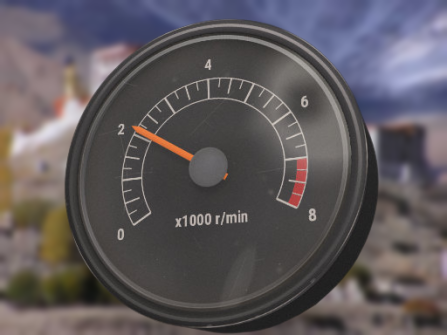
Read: 2125 (rpm)
